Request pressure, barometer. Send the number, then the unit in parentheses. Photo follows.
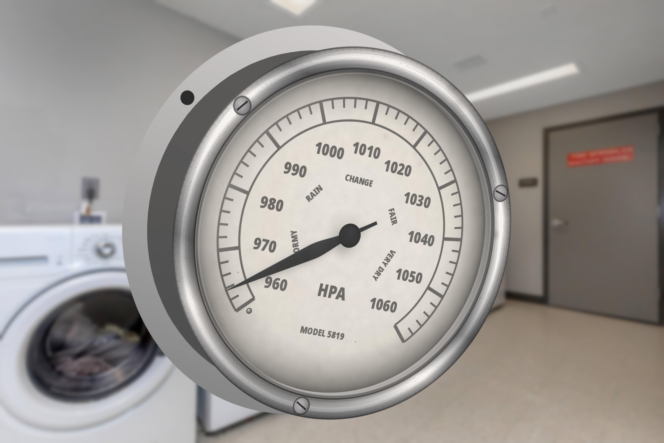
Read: 964 (hPa)
